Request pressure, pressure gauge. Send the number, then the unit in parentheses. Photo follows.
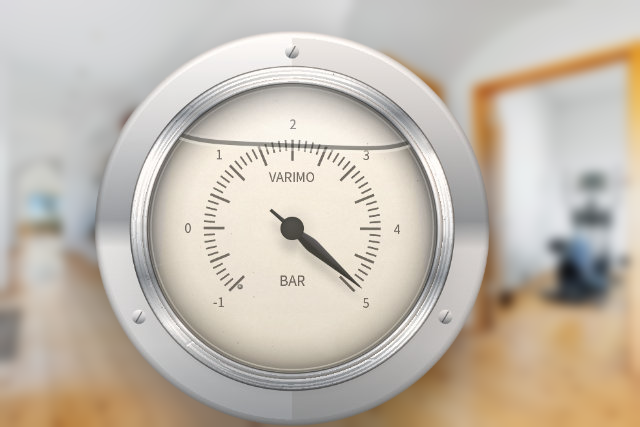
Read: 4.9 (bar)
